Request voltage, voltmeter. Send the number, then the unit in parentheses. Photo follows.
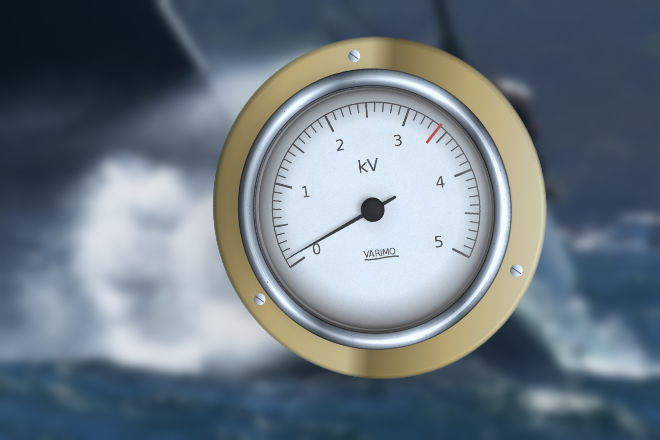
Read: 0.1 (kV)
